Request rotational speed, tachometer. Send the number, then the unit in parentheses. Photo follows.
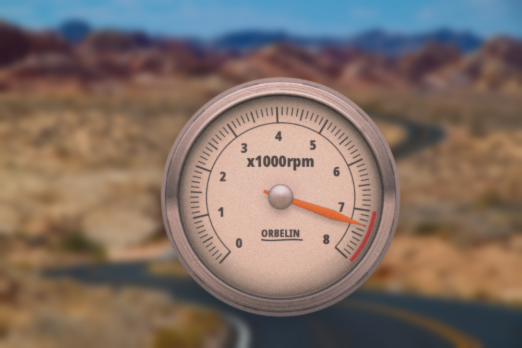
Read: 7300 (rpm)
